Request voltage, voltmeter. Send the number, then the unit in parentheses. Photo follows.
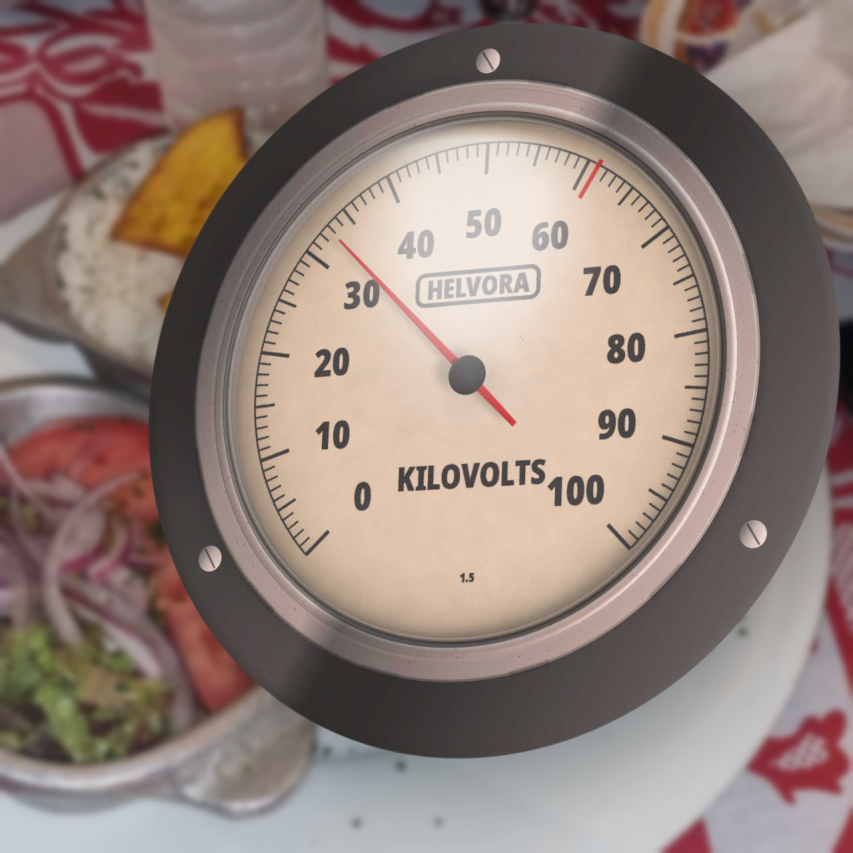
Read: 33 (kV)
